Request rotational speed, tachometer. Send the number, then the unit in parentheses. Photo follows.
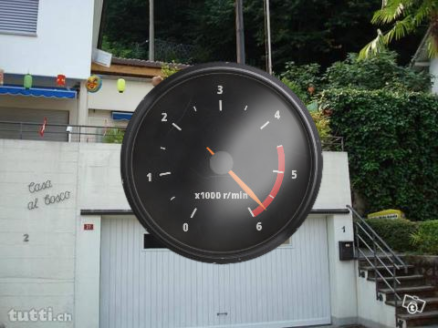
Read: 5750 (rpm)
